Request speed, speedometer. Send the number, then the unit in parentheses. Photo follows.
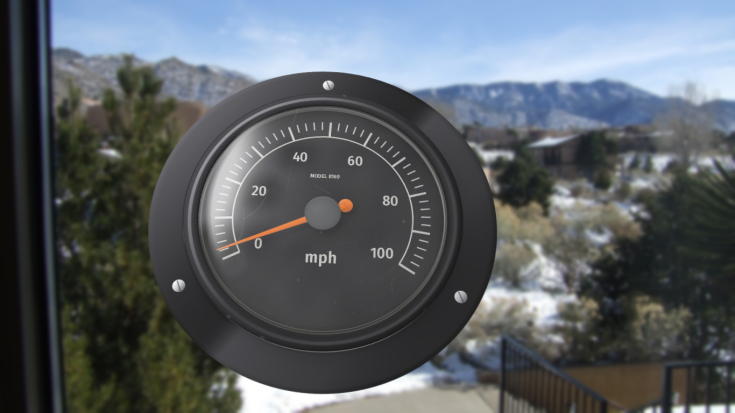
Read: 2 (mph)
